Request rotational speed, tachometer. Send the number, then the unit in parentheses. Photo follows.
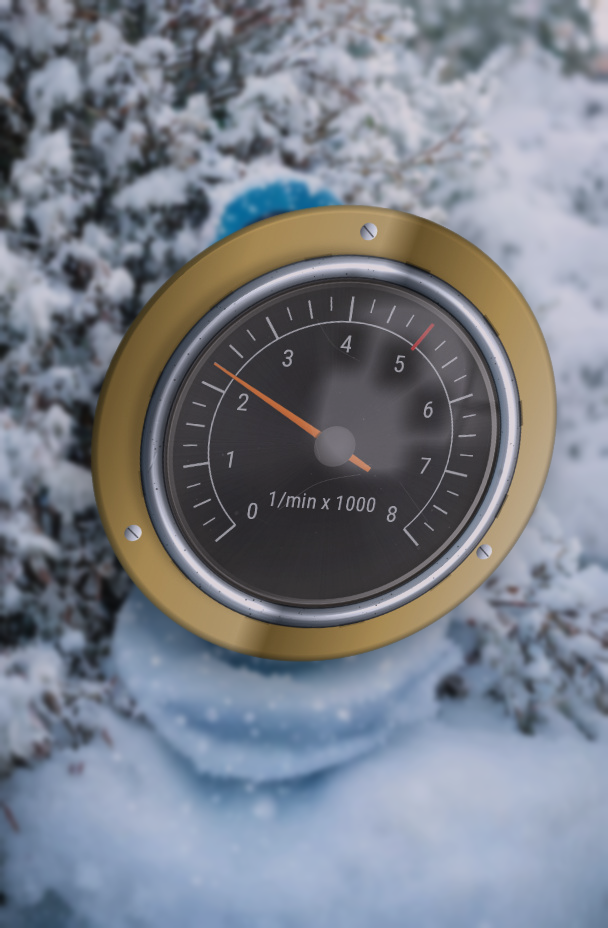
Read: 2250 (rpm)
